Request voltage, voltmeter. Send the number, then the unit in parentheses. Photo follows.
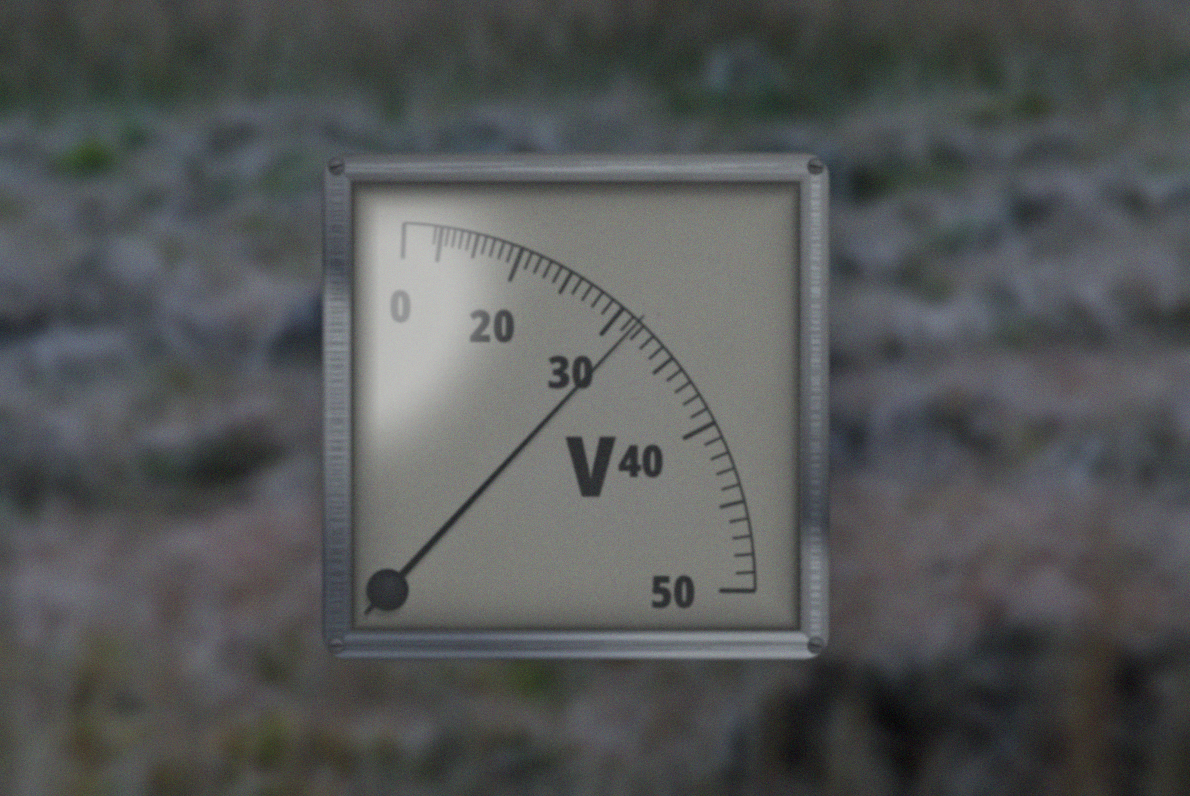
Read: 31.5 (V)
